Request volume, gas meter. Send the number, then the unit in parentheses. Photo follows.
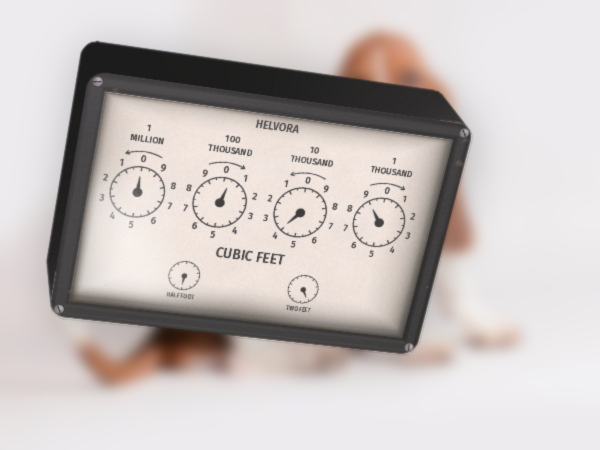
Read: 3900 (ft³)
